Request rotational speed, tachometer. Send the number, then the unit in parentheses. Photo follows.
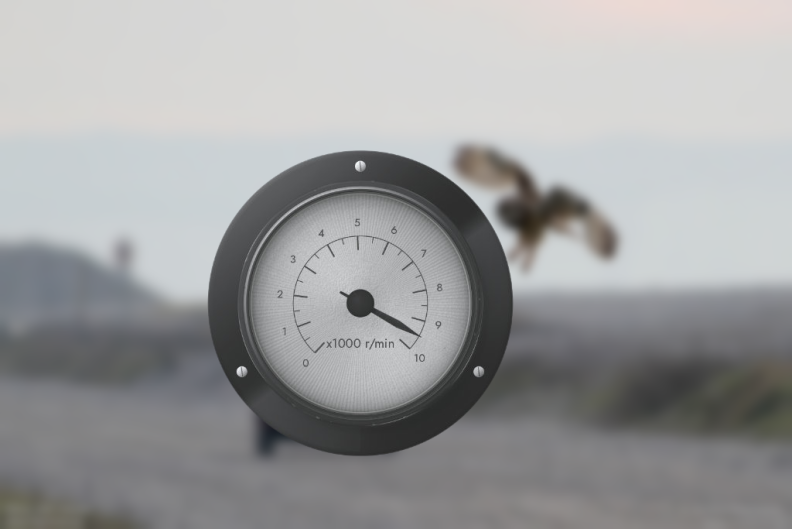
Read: 9500 (rpm)
